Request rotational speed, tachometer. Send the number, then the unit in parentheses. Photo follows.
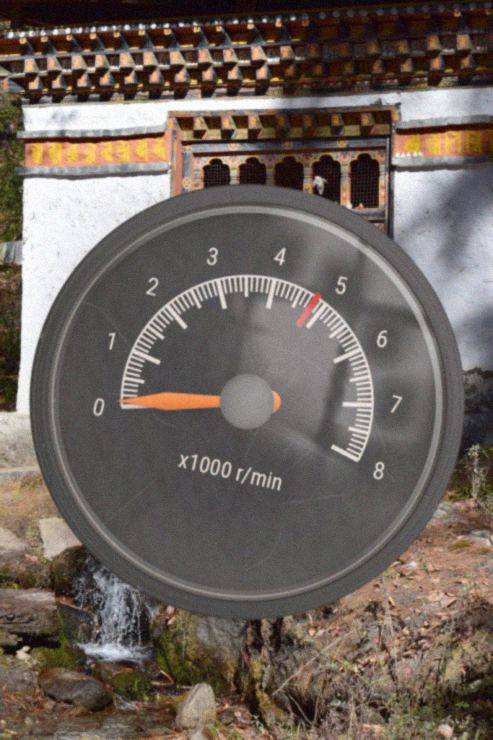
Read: 100 (rpm)
